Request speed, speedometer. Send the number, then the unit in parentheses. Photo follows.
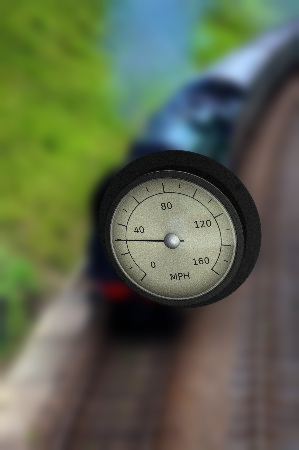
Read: 30 (mph)
